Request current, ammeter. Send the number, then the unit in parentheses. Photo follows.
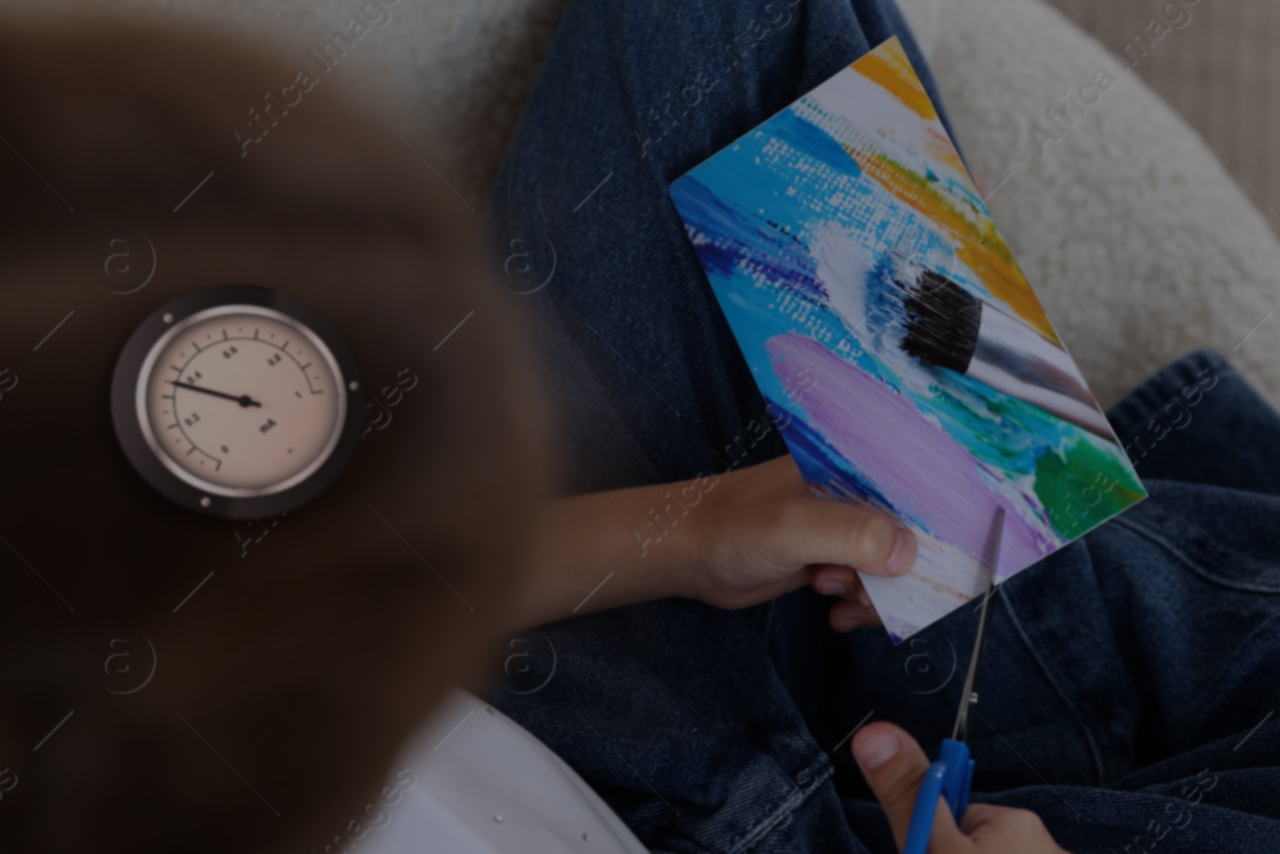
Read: 0.35 (mA)
